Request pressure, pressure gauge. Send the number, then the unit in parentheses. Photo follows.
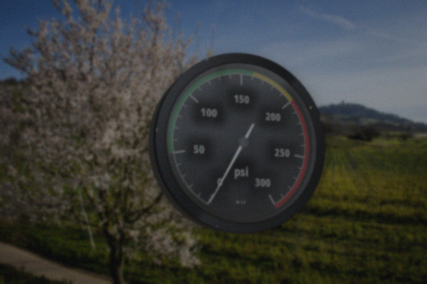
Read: 0 (psi)
